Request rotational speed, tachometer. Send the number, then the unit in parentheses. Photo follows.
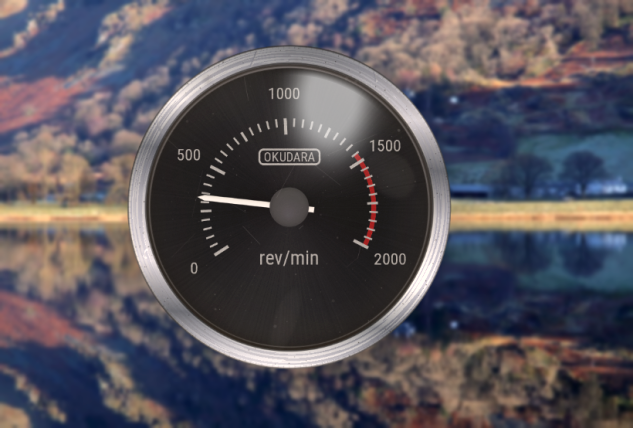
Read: 325 (rpm)
